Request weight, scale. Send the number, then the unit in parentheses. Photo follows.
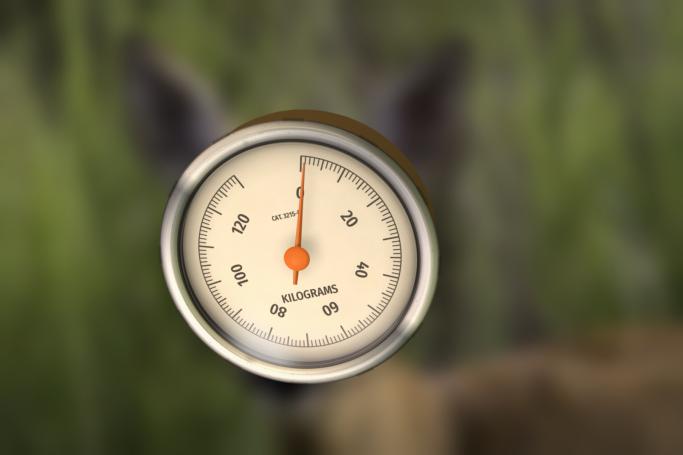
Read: 1 (kg)
